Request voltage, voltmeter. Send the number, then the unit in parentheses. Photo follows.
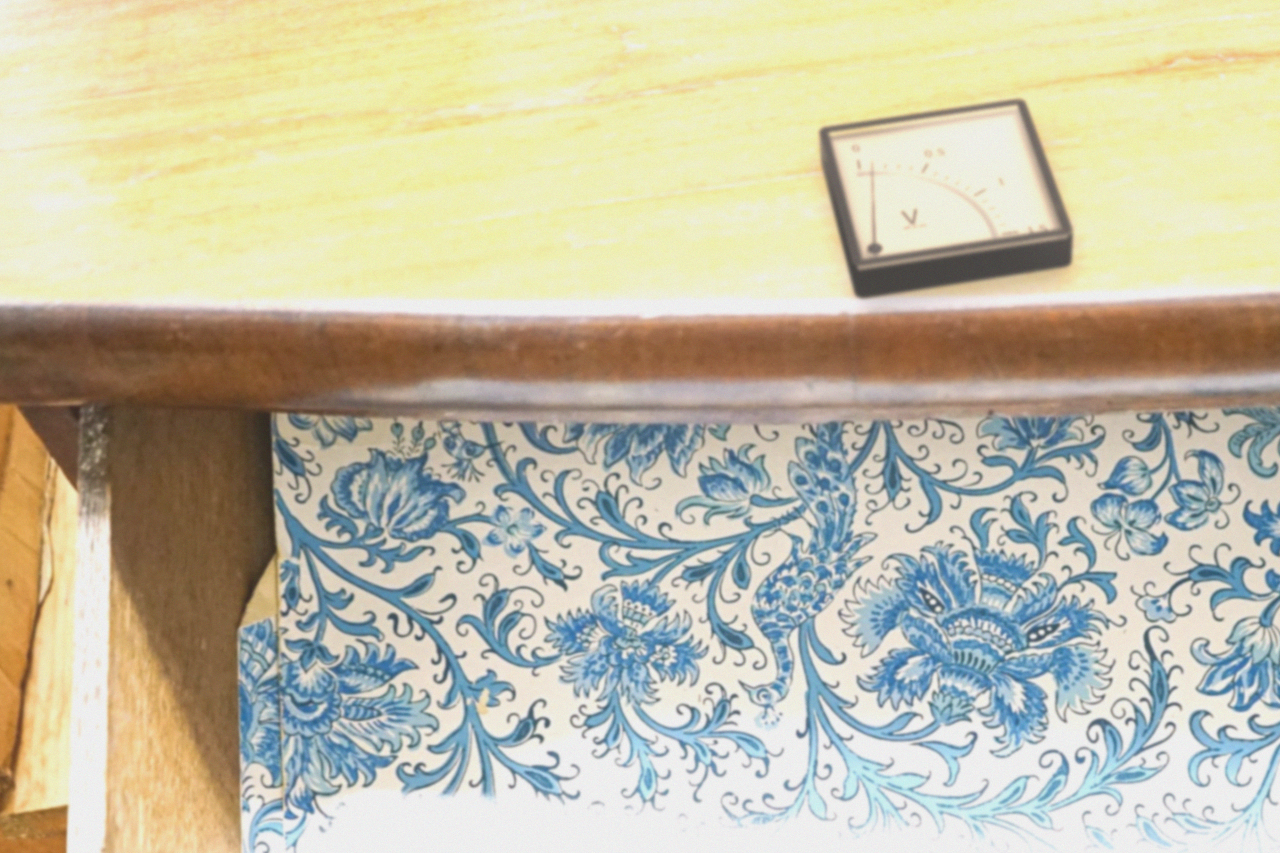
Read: 0.1 (V)
